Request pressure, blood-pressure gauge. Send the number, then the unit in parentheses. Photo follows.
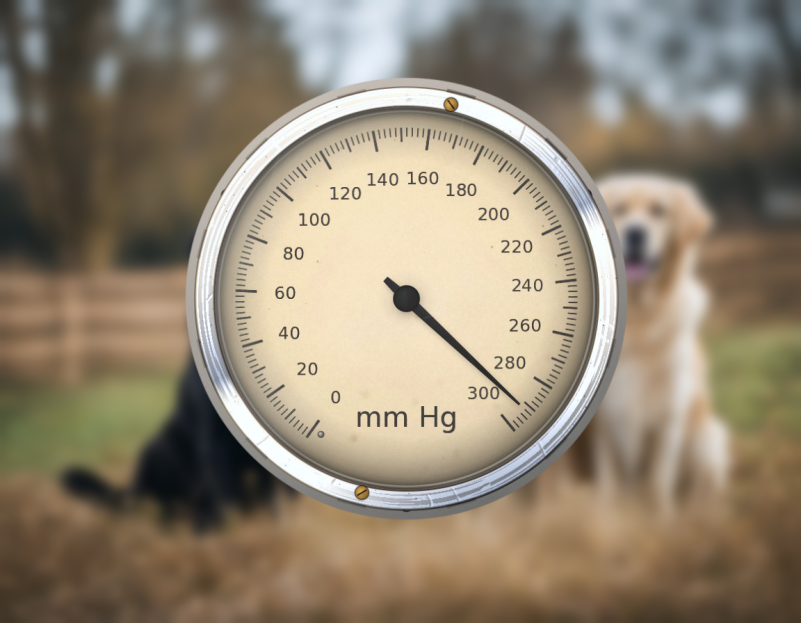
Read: 292 (mmHg)
